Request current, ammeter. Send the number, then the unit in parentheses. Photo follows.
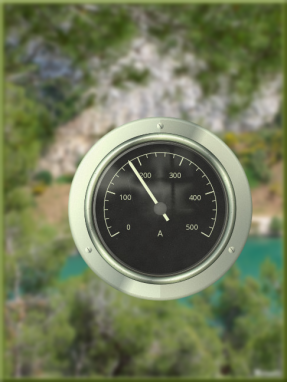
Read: 180 (A)
